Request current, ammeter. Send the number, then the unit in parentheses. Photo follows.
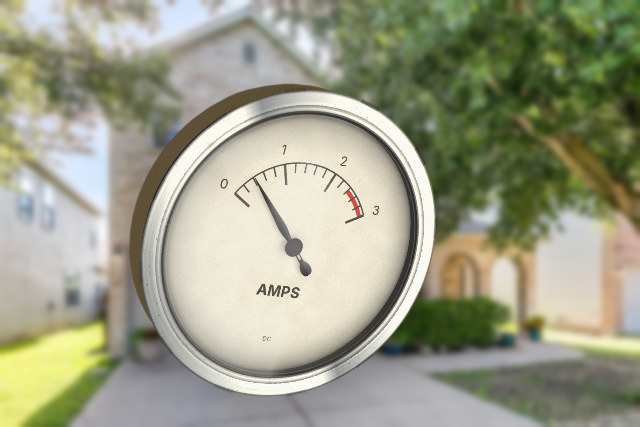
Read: 0.4 (A)
